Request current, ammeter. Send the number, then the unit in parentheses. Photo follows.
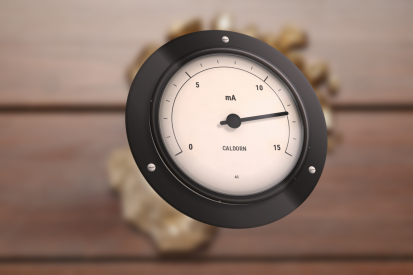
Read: 12.5 (mA)
